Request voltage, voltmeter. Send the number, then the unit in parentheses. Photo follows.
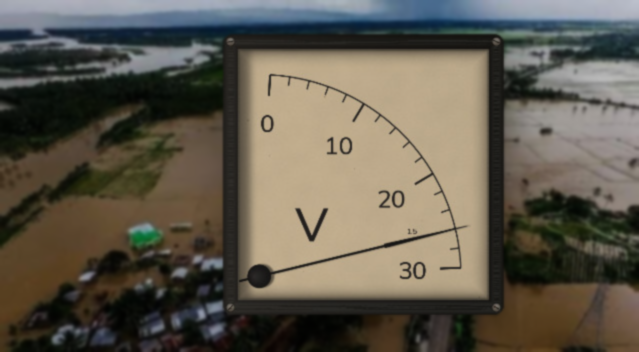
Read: 26 (V)
